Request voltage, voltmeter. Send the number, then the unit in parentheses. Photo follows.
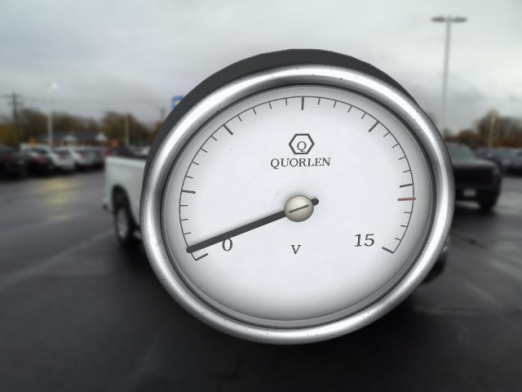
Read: 0.5 (V)
